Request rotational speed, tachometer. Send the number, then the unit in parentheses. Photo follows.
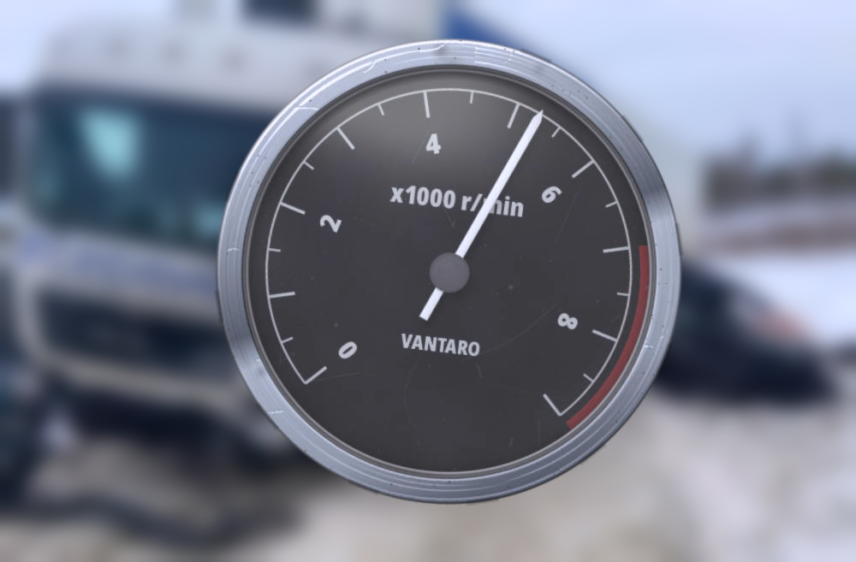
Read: 5250 (rpm)
